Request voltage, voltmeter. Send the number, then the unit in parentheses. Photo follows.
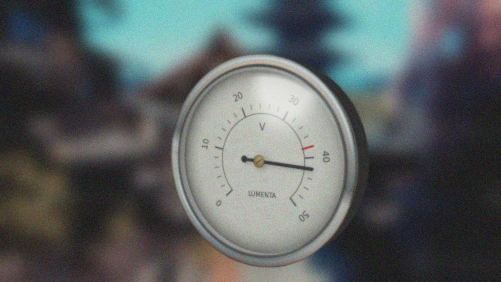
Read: 42 (V)
